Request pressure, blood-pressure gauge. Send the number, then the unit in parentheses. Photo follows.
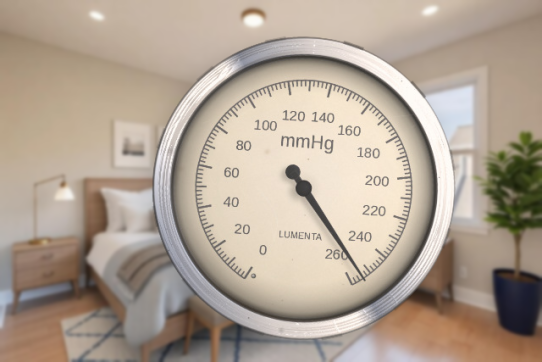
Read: 254 (mmHg)
